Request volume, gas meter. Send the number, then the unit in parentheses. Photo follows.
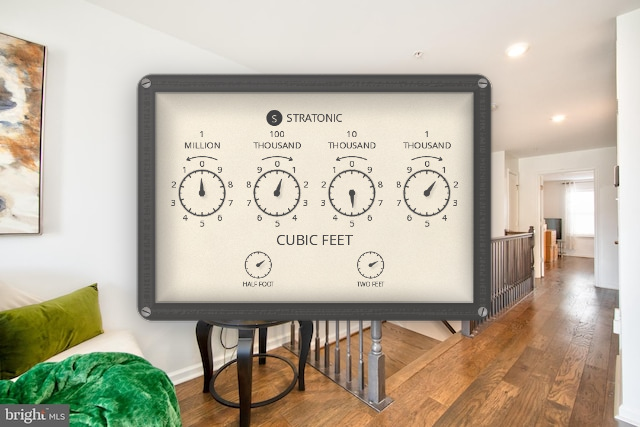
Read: 5100 (ft³)
